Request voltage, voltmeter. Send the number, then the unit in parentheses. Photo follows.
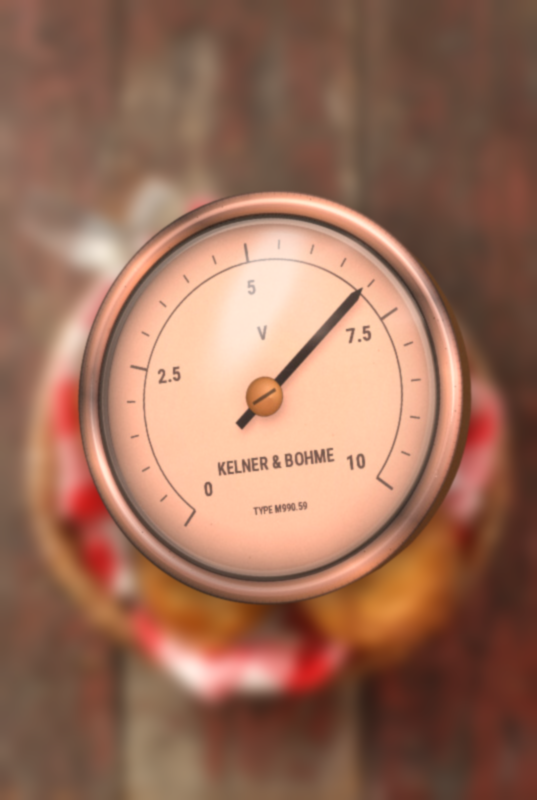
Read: 7 (V)
